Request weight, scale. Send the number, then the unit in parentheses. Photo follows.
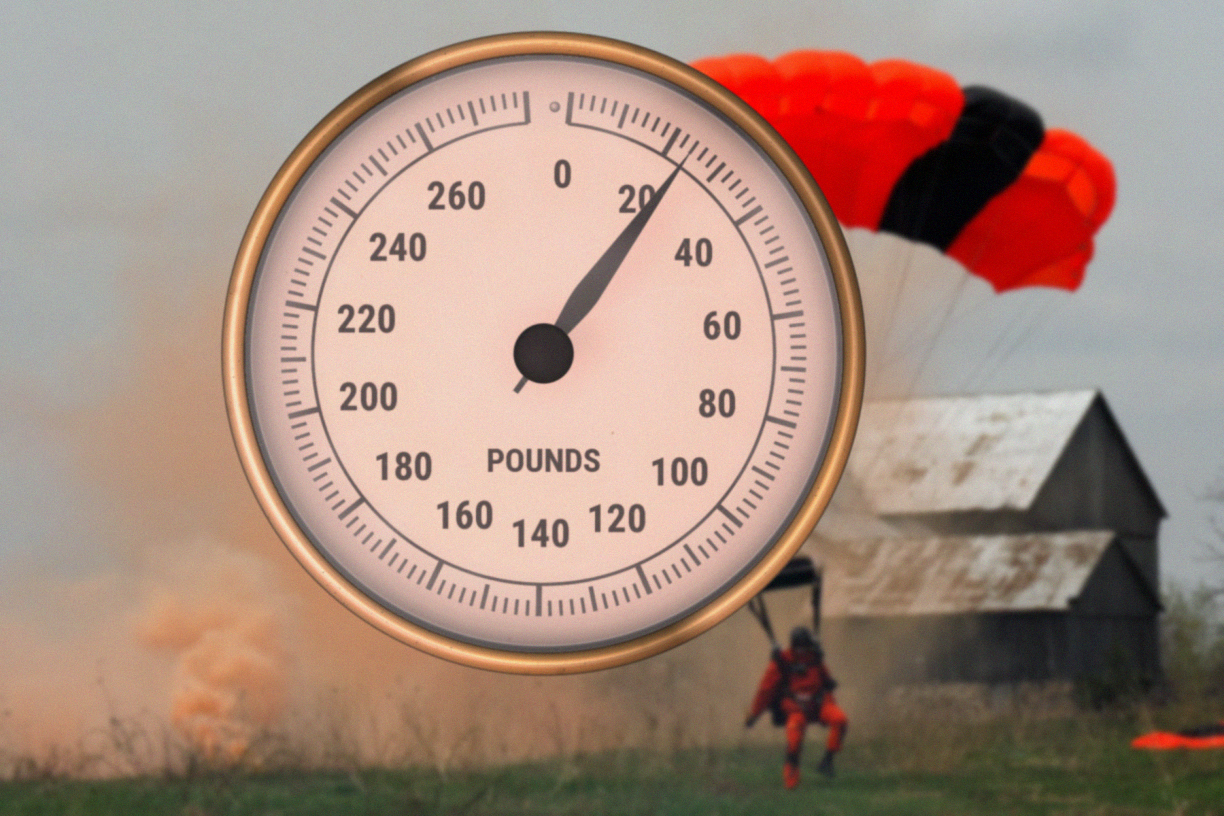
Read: 24 (lb)
